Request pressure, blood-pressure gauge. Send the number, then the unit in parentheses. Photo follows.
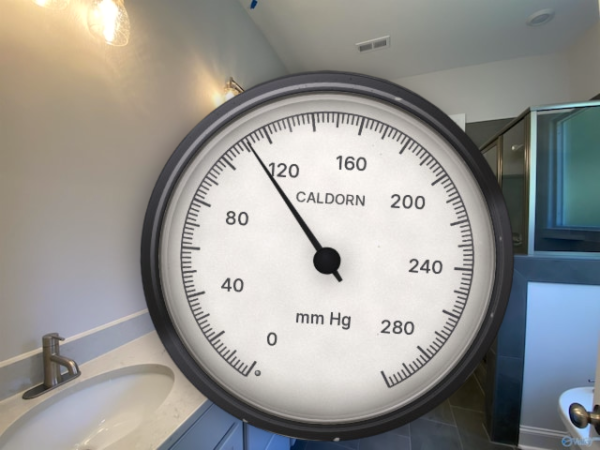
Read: 112 (mmHg)
